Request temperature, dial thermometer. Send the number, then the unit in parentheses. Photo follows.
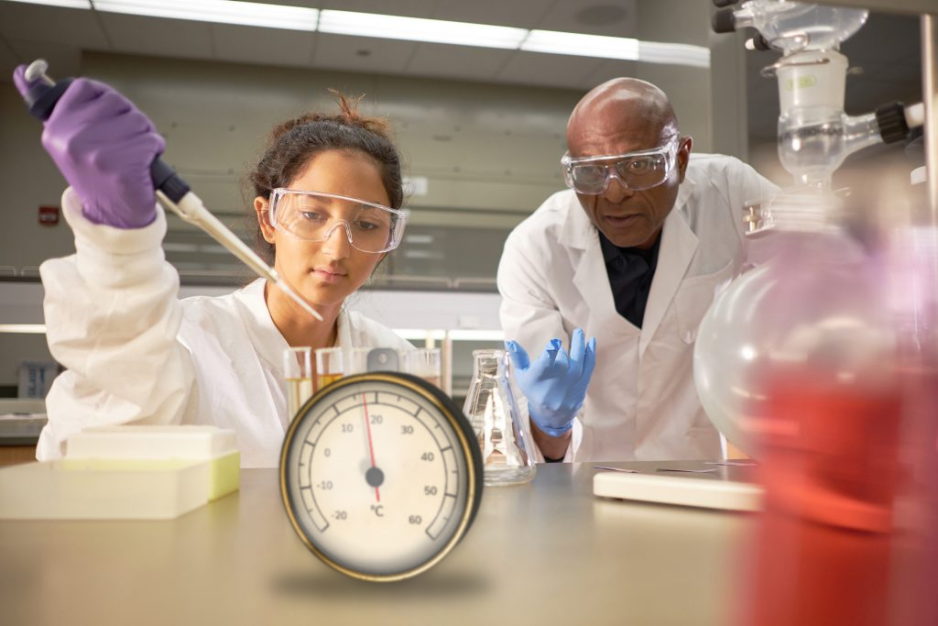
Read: 17.5 (°C)
